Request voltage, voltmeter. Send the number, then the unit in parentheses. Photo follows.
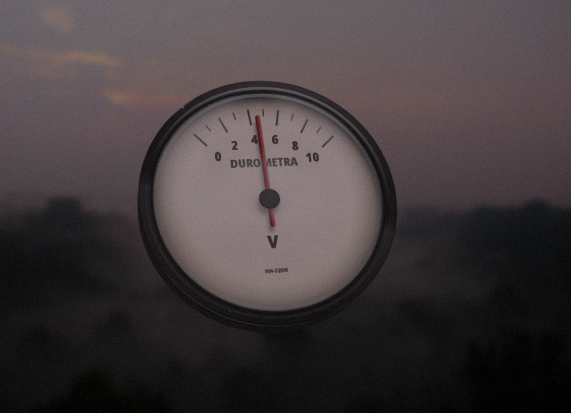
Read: 4.5 (V)
